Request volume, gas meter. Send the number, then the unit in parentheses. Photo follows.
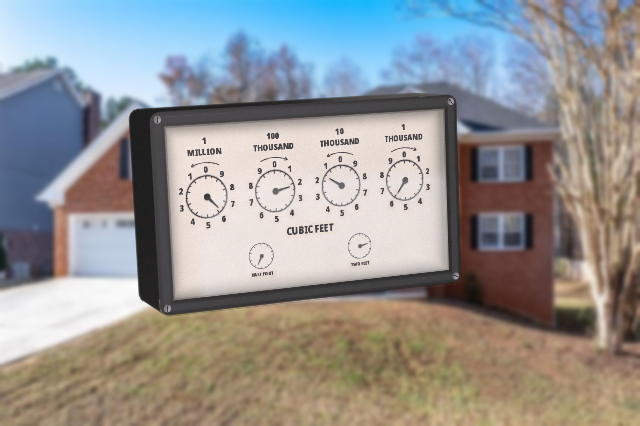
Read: 621600 (ft³)
